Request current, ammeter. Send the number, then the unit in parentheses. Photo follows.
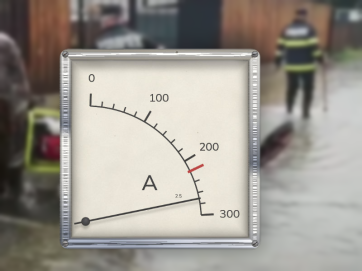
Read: 270 (A)
